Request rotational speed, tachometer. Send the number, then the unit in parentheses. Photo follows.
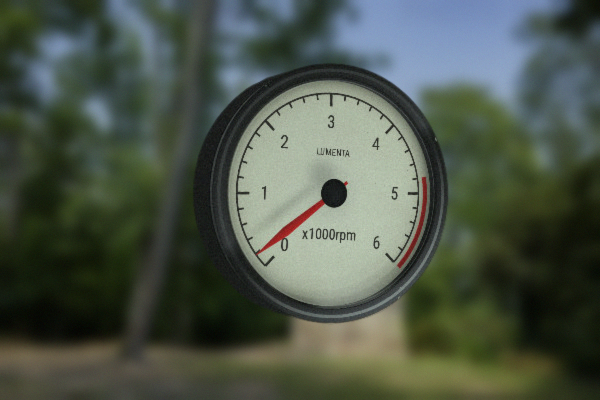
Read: 200 (rpm)
